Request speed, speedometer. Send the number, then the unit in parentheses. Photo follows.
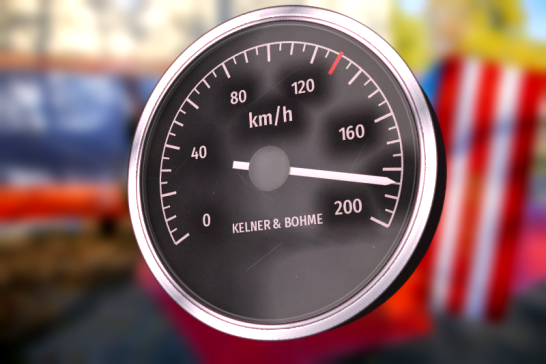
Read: 185 (km/h)
